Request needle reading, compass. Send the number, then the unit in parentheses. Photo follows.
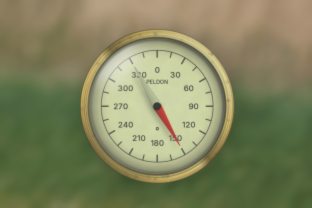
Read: 150 (°)
